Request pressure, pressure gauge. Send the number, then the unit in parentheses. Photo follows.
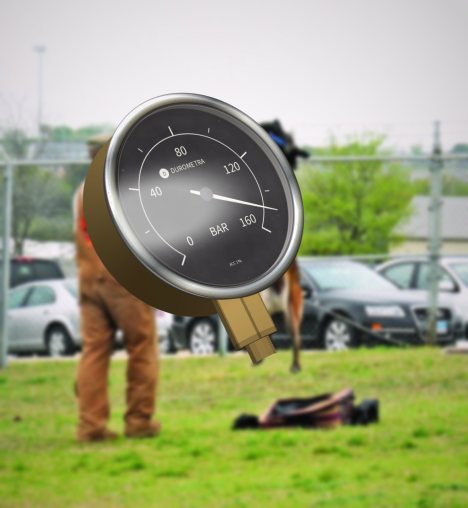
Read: 150 (bar)
